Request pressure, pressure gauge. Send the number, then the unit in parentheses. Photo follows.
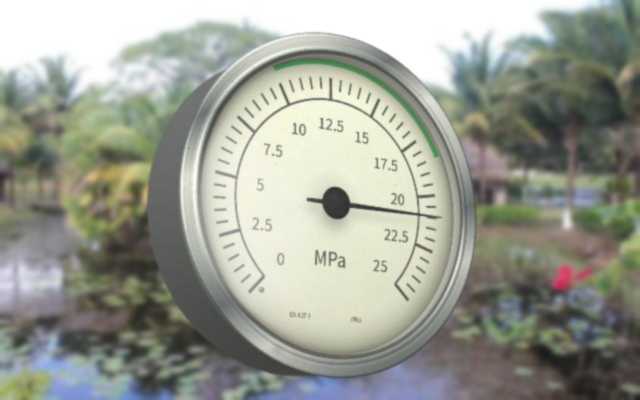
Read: 21 (MPa)
